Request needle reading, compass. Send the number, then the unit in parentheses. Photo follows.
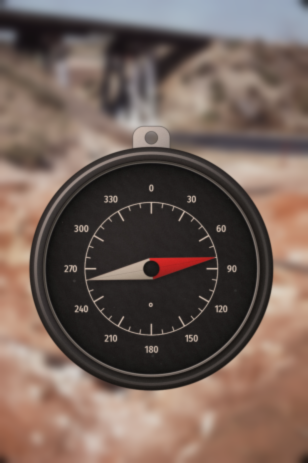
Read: 80 (°)
